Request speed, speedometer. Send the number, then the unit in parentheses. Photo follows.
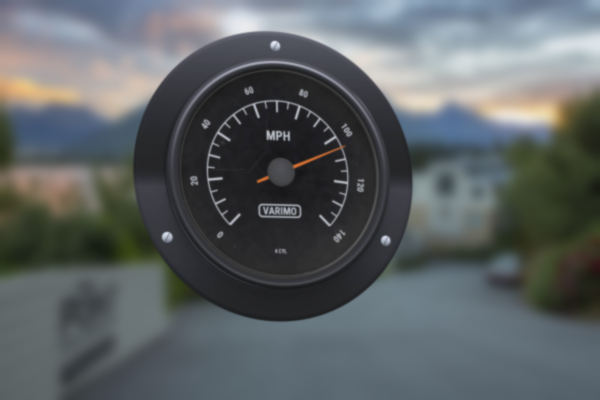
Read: 105 (mph)
